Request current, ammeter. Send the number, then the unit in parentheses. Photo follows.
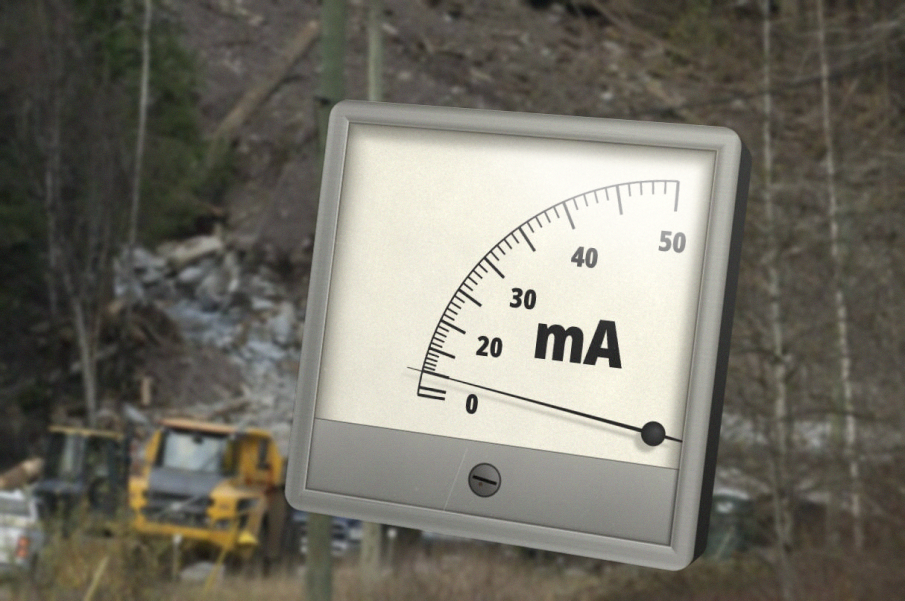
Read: 10 (mA)
